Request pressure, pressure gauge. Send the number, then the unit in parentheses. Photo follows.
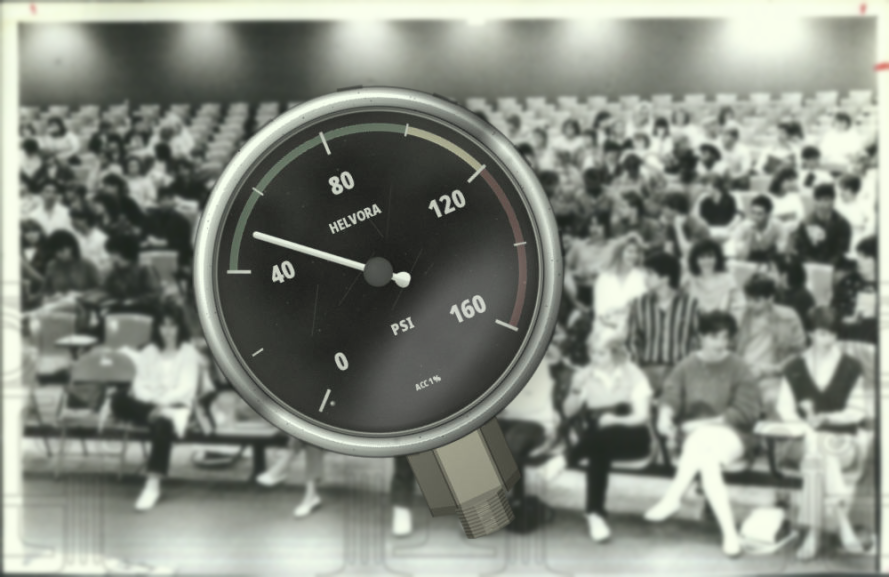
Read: 50 (psi)
